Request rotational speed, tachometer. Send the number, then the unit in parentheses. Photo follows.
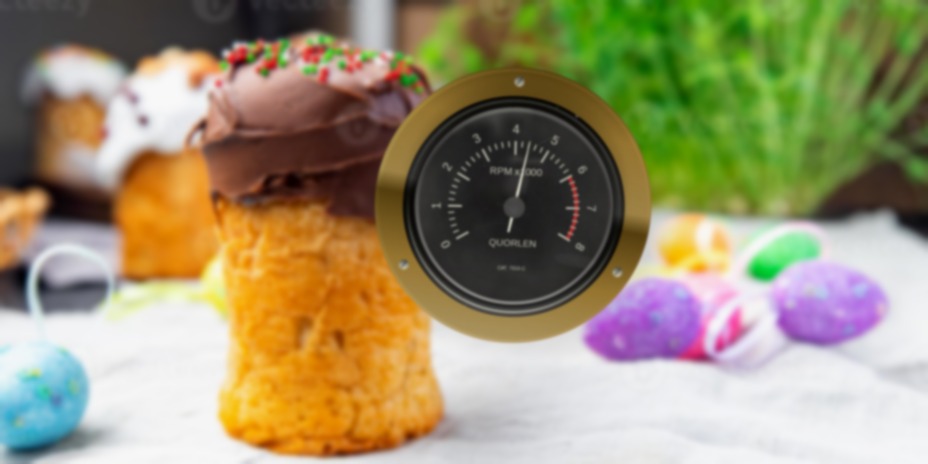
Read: 4400 (rpm)
